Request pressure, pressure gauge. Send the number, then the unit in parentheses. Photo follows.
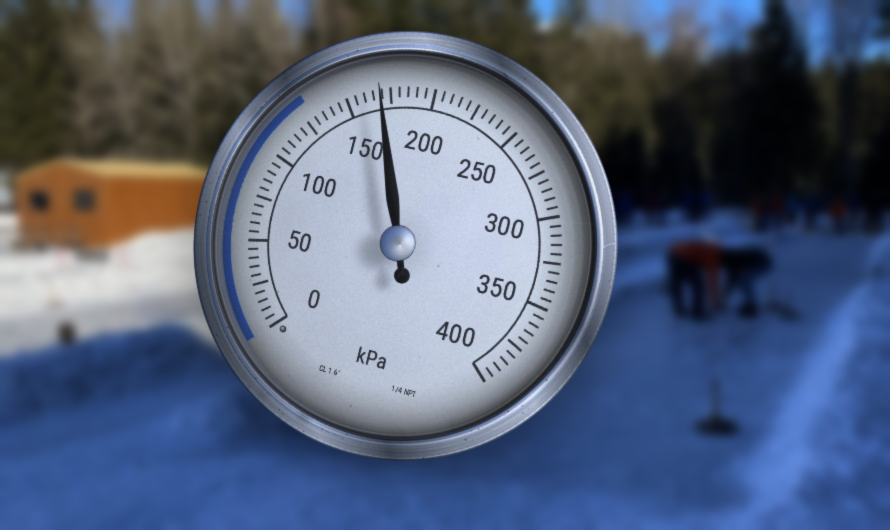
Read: 170 (kPa)
